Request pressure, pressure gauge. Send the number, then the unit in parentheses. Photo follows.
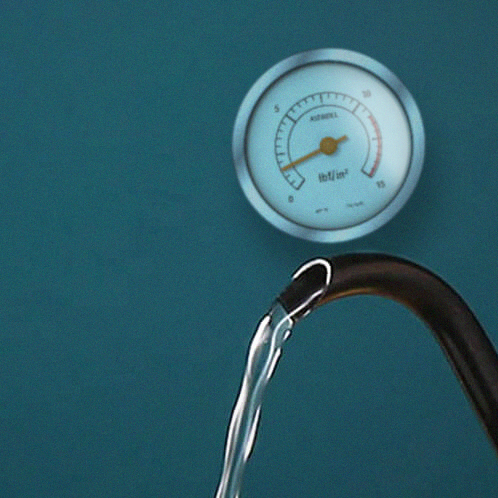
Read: 1.5 (psi)
